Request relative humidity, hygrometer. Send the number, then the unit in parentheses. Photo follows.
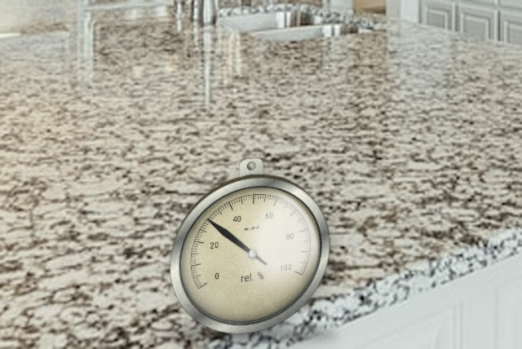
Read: 30 (%)
